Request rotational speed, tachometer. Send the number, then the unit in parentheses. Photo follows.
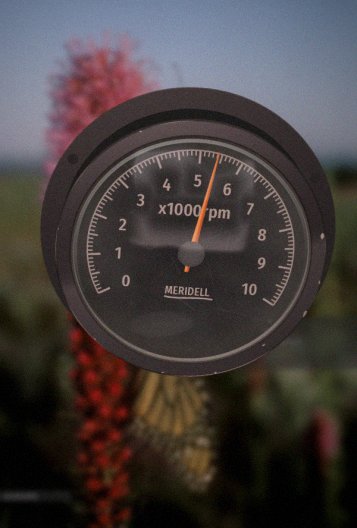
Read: 5400 (rpm)
